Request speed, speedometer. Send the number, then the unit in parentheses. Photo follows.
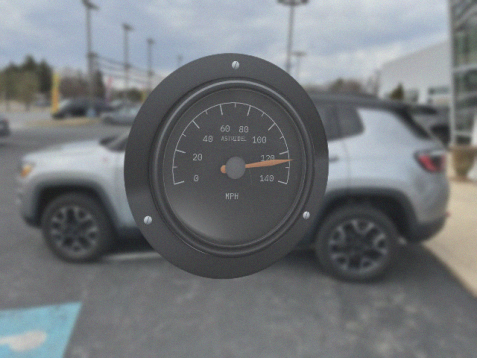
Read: 125 (mph)
